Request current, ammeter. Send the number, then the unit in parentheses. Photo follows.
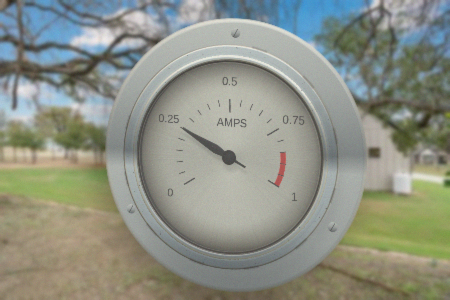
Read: 0.25 (A)
